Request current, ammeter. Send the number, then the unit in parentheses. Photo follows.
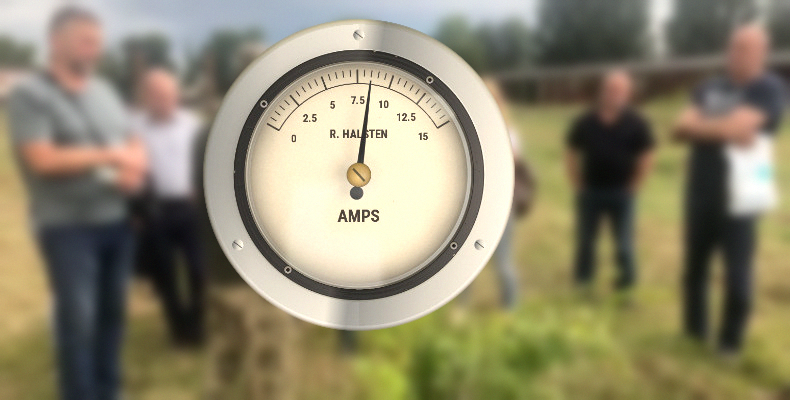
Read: 8.5 (A)
